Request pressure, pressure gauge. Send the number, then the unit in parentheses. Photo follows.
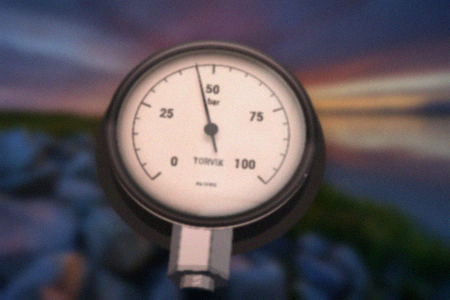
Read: 45 (bar)
